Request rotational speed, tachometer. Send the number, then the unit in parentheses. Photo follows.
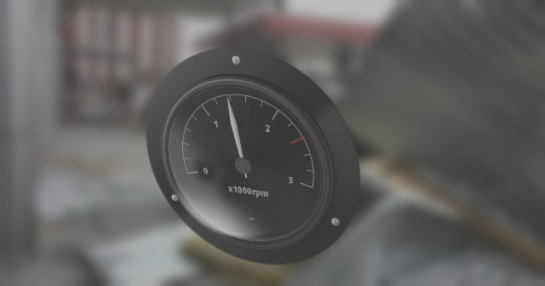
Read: 1400 (rpm)
